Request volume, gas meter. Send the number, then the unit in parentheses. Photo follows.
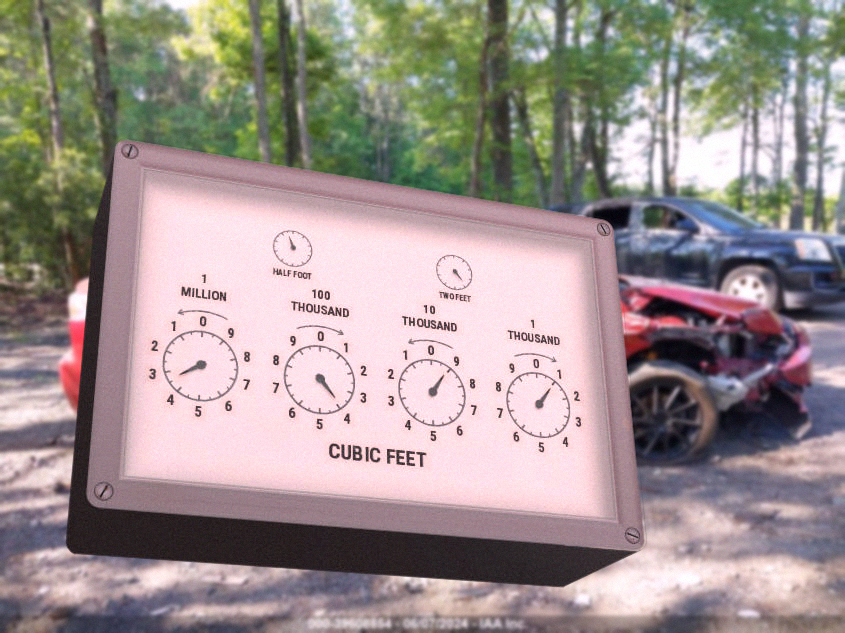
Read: 339100 (ft³)
